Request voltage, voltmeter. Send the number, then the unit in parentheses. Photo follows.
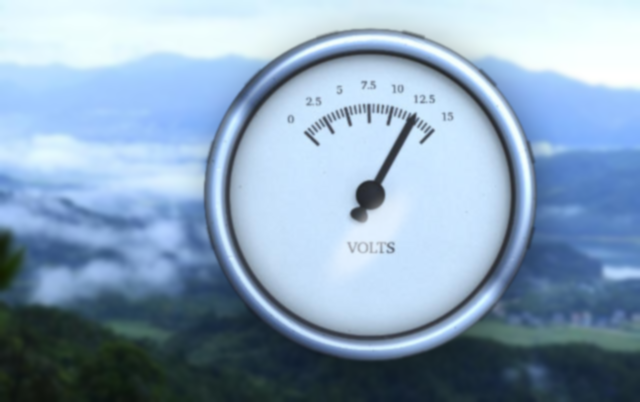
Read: 12.5 (V)
